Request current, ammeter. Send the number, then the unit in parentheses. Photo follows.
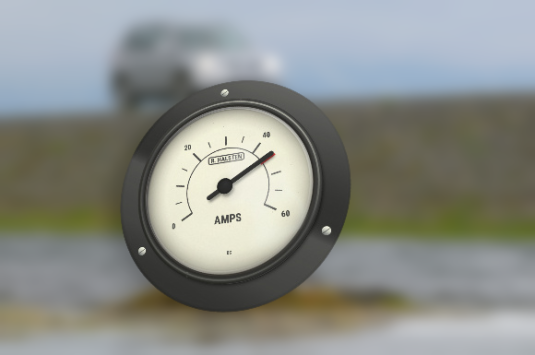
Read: 45 (A)
